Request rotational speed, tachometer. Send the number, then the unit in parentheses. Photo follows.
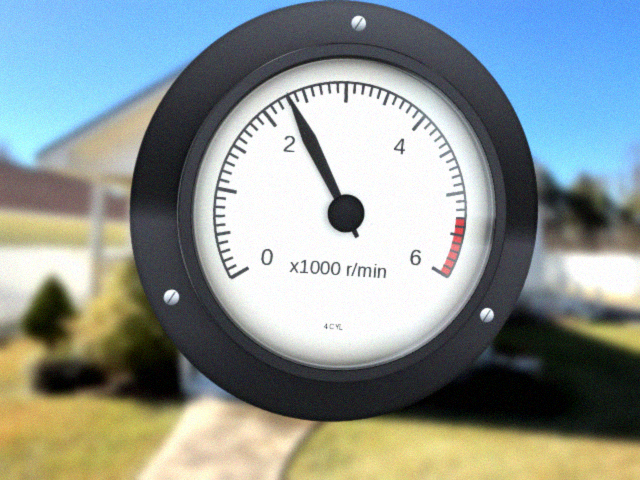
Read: 2300 (rpm)
